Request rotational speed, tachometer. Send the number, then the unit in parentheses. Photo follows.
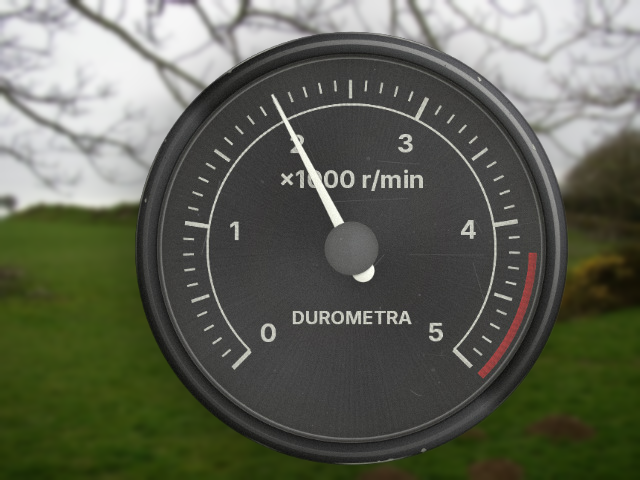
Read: 2000 (rpm)
